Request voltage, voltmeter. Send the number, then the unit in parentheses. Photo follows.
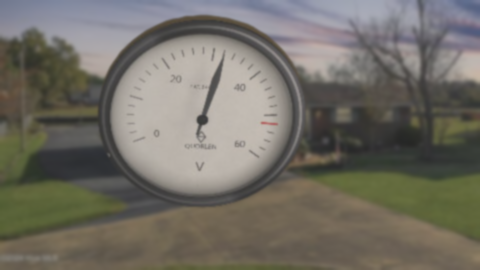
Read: 32 (V)
